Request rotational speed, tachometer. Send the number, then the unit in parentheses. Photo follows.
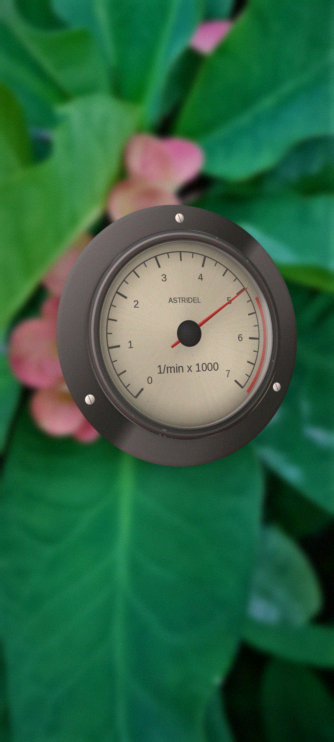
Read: 5000 (rpm)
